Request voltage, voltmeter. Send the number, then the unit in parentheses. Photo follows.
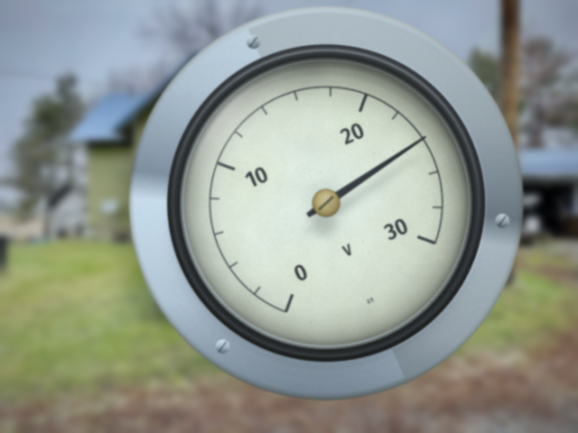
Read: 24 (V)
